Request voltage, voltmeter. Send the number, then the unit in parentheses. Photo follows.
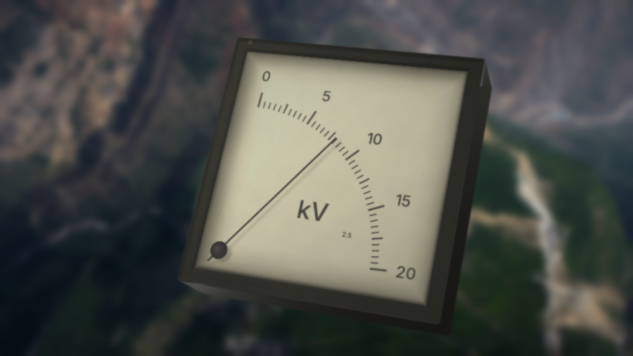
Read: 8 (kV)
